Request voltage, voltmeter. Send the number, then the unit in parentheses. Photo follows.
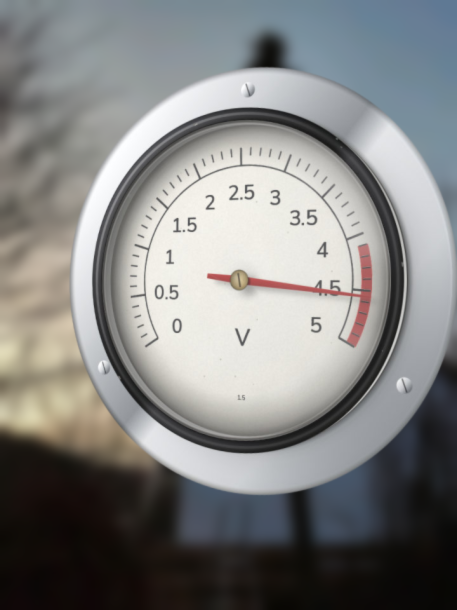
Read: 4.55 (V)
